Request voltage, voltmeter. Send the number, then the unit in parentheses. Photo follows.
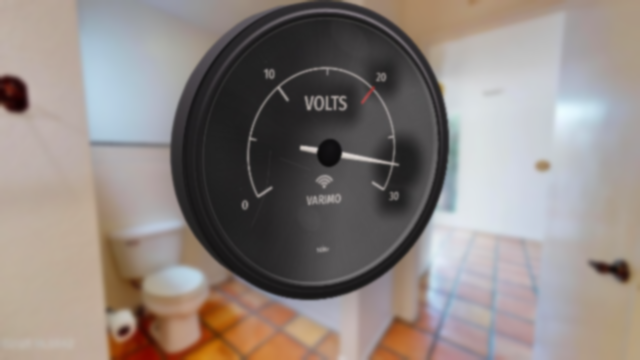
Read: 27.5 (V)
